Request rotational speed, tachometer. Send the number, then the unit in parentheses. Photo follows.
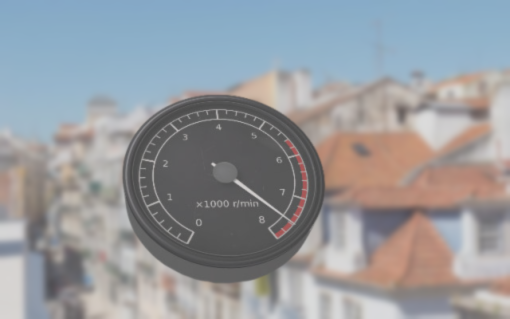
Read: 7600 (rpm)
